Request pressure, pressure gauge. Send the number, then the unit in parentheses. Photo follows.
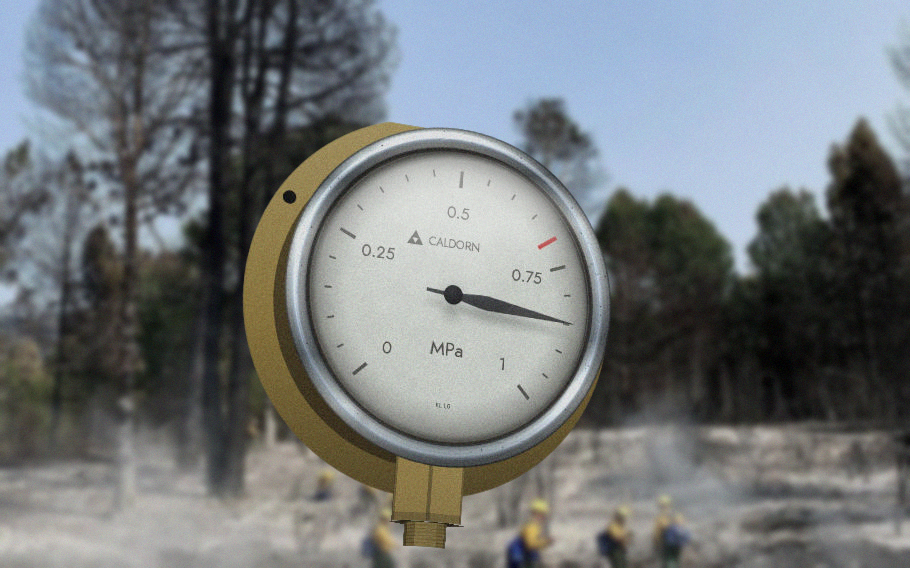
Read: 0.85 (MPa)
